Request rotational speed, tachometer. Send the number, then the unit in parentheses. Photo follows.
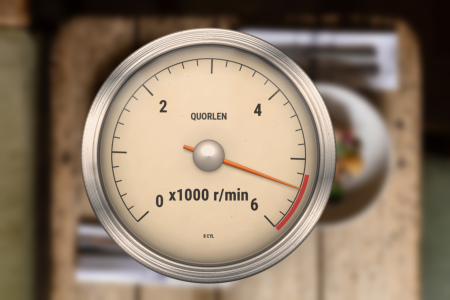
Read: 5400 (rpm)
